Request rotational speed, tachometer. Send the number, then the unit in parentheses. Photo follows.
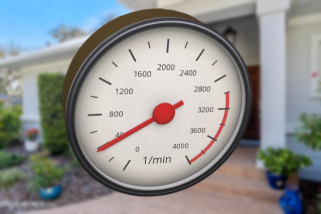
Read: 400 (rpm)
